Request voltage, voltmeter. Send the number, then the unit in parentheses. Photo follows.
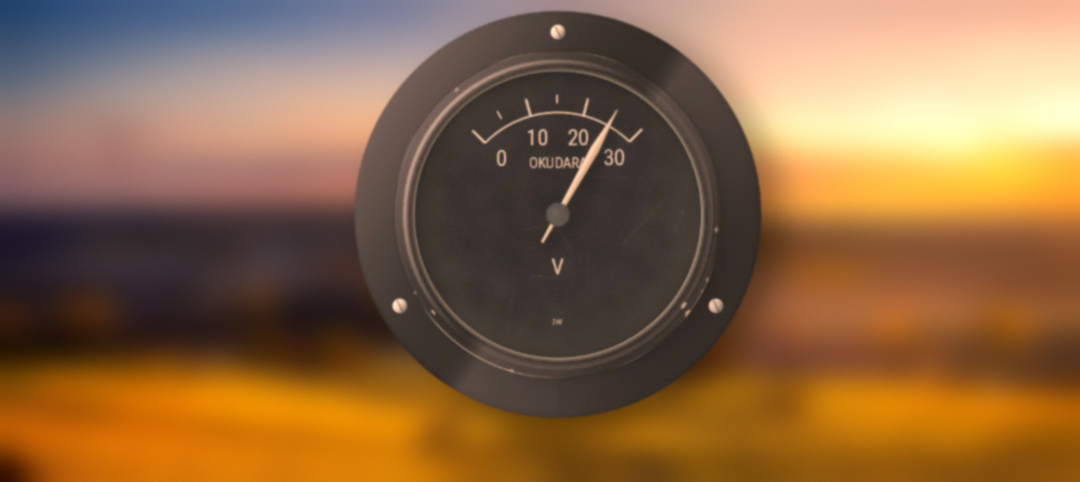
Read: 25 (V)
